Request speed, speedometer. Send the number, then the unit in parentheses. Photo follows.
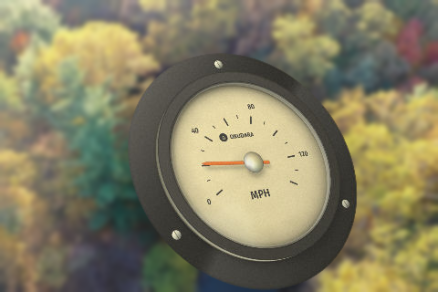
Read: 20 (mph)
